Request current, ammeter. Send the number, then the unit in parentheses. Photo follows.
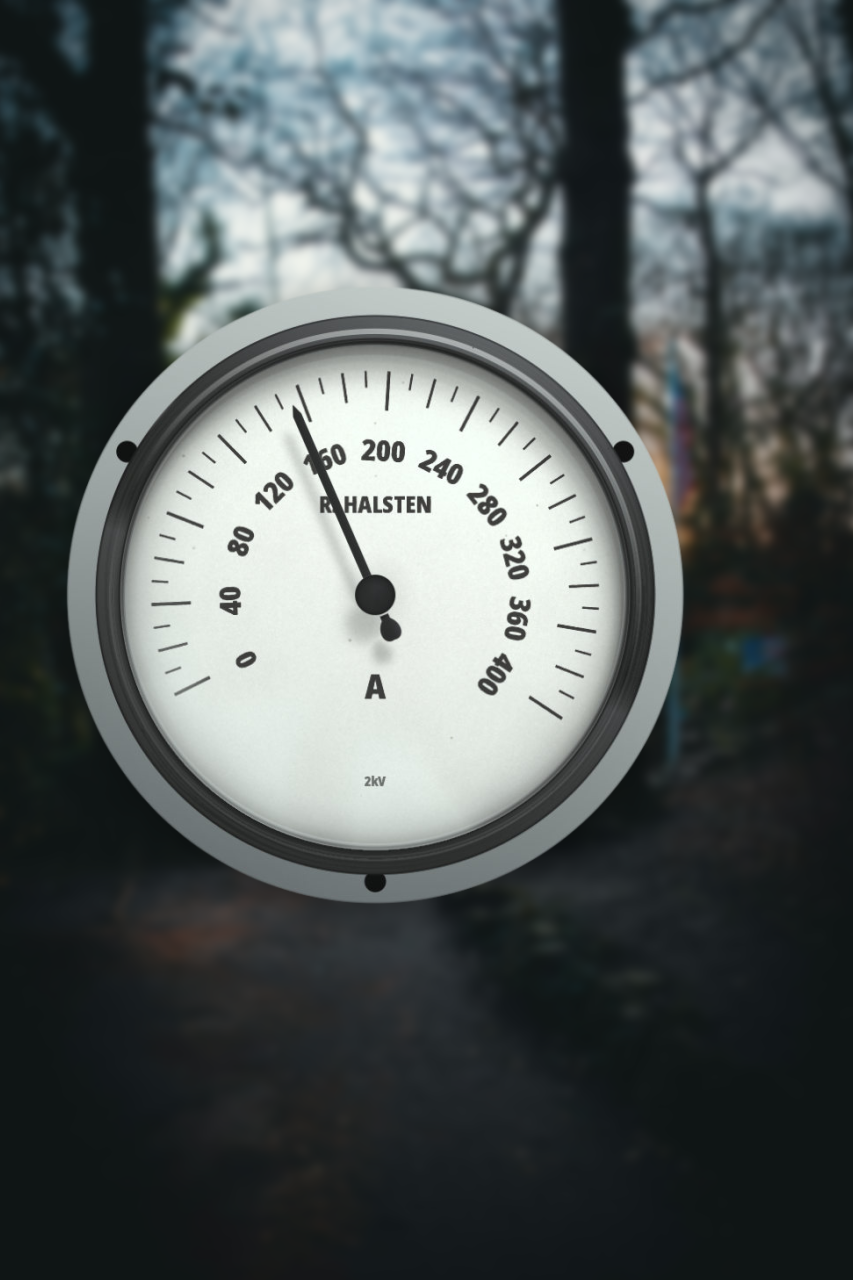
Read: 155 (A)
